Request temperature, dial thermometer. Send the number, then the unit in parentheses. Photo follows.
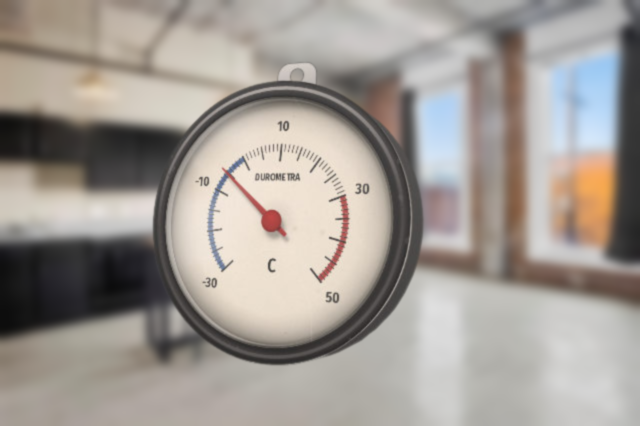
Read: -5 (°C)
